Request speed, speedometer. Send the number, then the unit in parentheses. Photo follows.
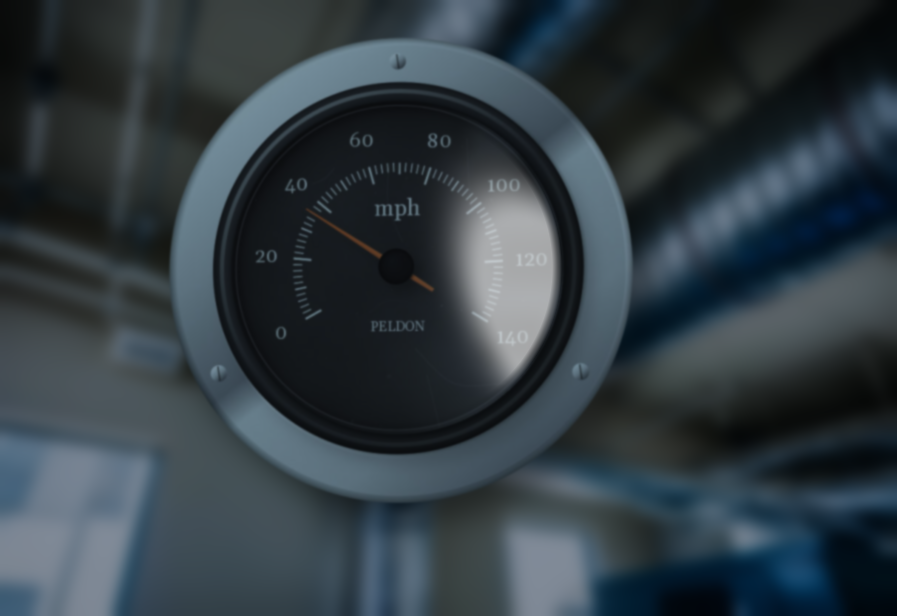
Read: 36 (mph)
